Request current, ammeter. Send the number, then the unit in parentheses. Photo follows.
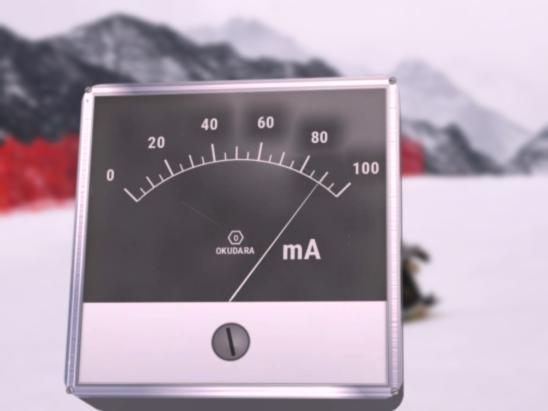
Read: 90 (mA)
